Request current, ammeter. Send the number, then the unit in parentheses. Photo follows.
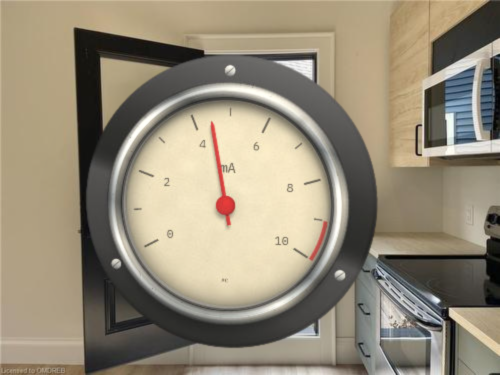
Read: 4.5 (mA)
